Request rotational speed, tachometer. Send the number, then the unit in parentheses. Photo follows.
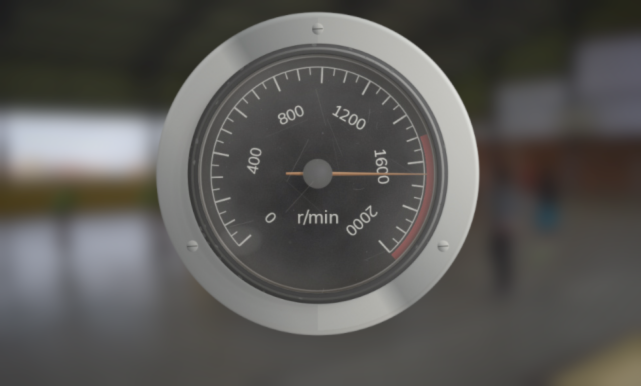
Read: 1650 (rpm)
